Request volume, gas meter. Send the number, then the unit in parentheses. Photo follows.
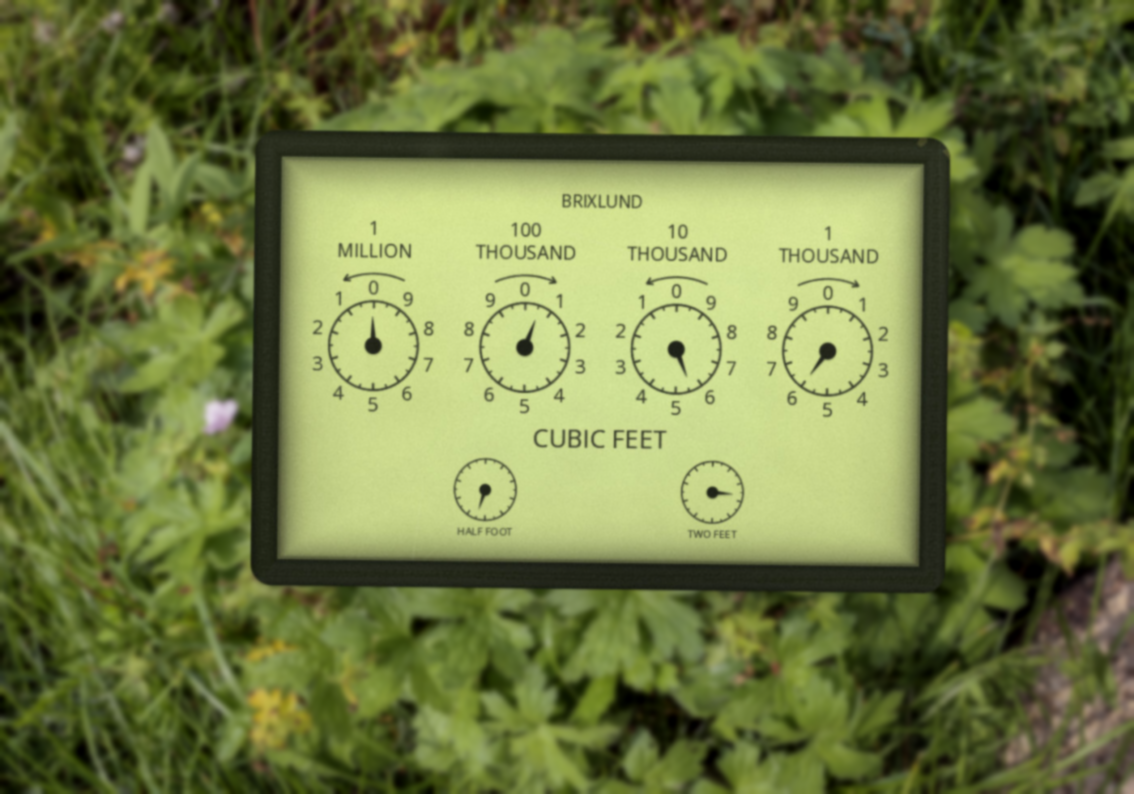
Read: 5600 (ft³)
